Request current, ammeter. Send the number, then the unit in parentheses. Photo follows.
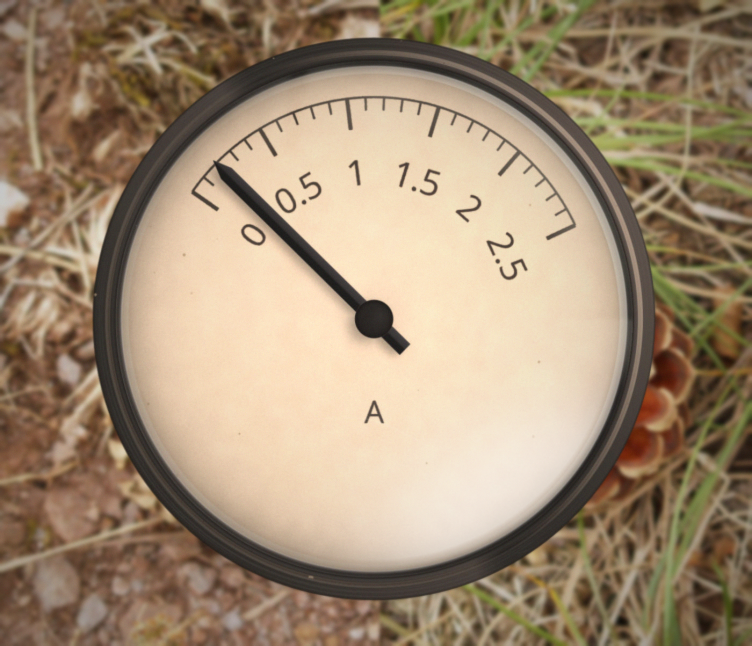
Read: 0.2 (A)
